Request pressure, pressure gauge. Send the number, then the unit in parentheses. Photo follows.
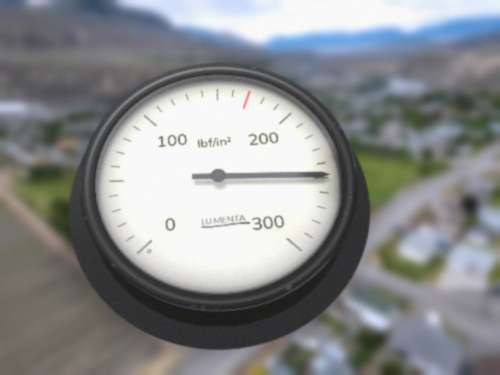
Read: 250 (psi)
